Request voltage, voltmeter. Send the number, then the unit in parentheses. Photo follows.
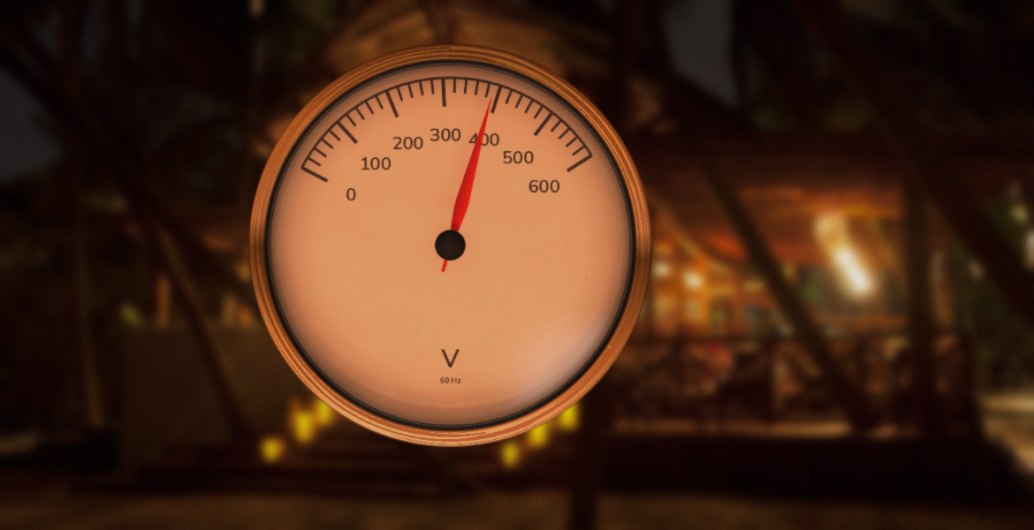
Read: 390 (V)
